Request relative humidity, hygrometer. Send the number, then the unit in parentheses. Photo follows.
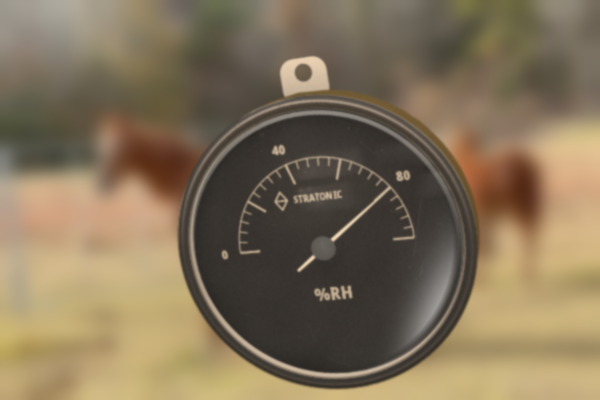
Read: 80 (%)
